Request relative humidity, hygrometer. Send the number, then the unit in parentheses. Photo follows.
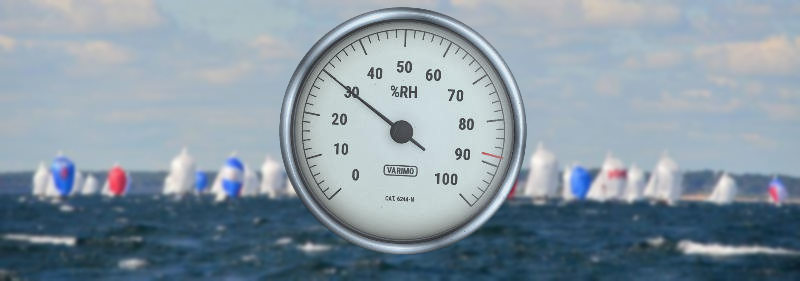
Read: 30 (%)
